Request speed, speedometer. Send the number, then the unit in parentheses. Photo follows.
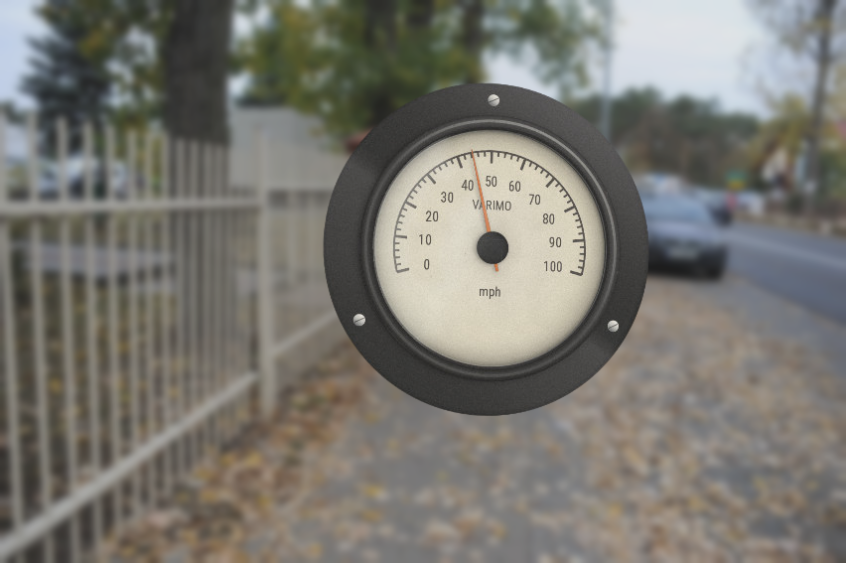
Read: 44 (mph)
